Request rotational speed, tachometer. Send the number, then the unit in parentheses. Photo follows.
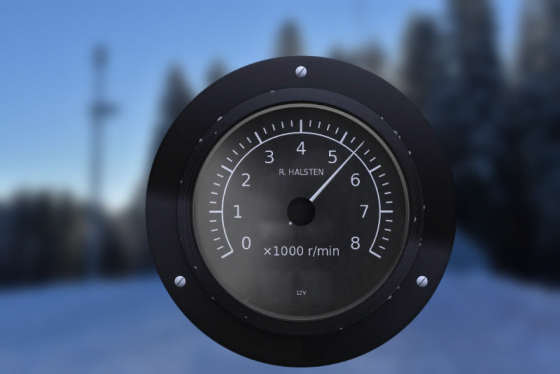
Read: 5400 (rpm)
